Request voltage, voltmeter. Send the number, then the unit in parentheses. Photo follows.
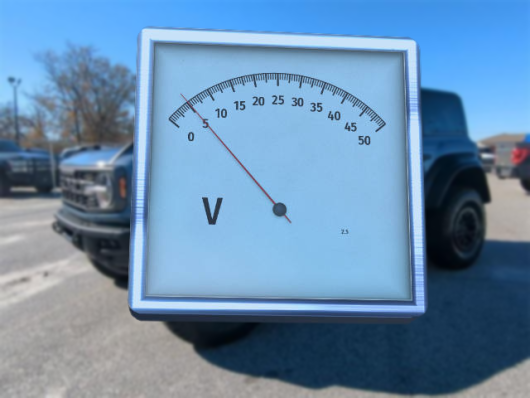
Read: 5 (V)
